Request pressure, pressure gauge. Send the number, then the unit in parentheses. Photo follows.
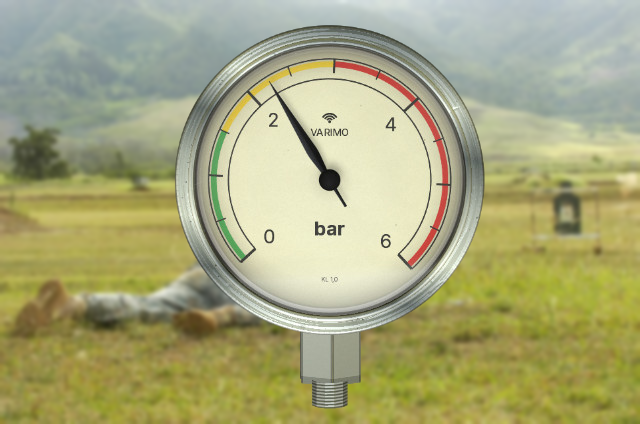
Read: 2.25 (bar)
